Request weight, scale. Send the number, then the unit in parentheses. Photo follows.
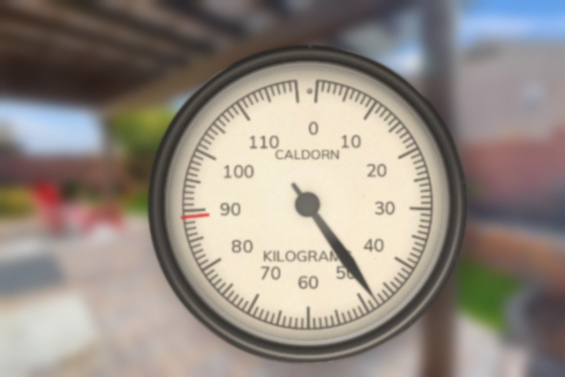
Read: 48 (kg)
